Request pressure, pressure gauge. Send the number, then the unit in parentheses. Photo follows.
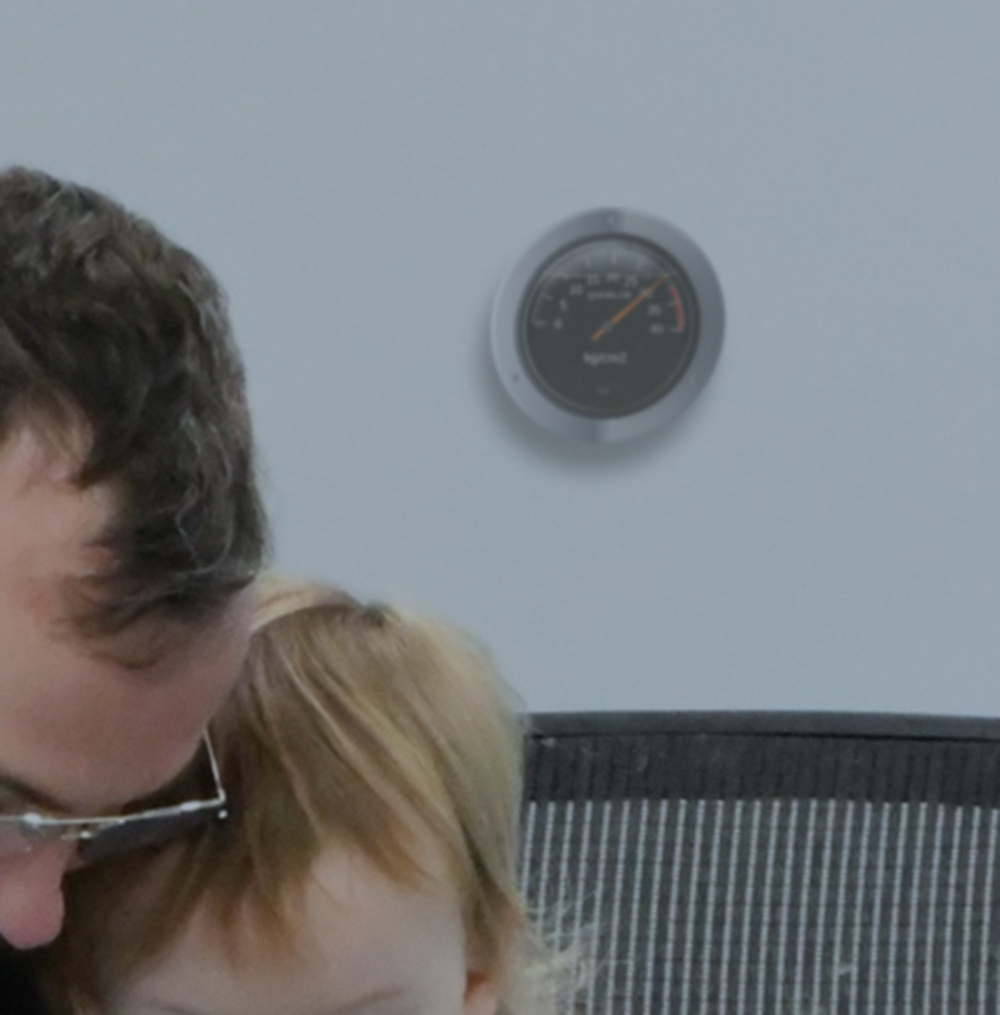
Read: 30 (kg/cm²)
